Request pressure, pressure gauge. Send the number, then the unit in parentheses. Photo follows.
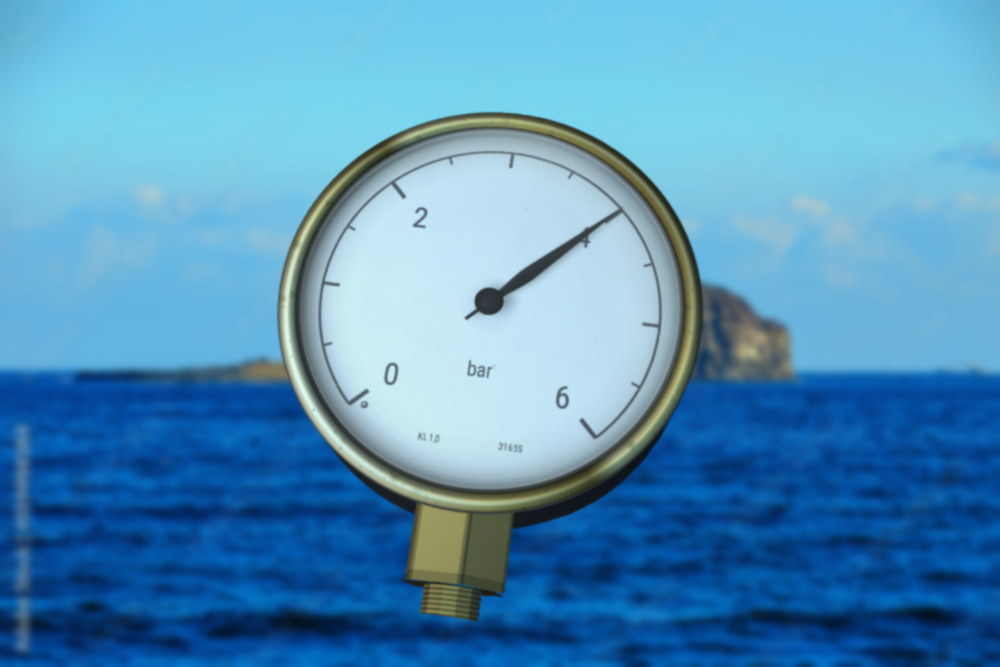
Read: 4 (bar)
